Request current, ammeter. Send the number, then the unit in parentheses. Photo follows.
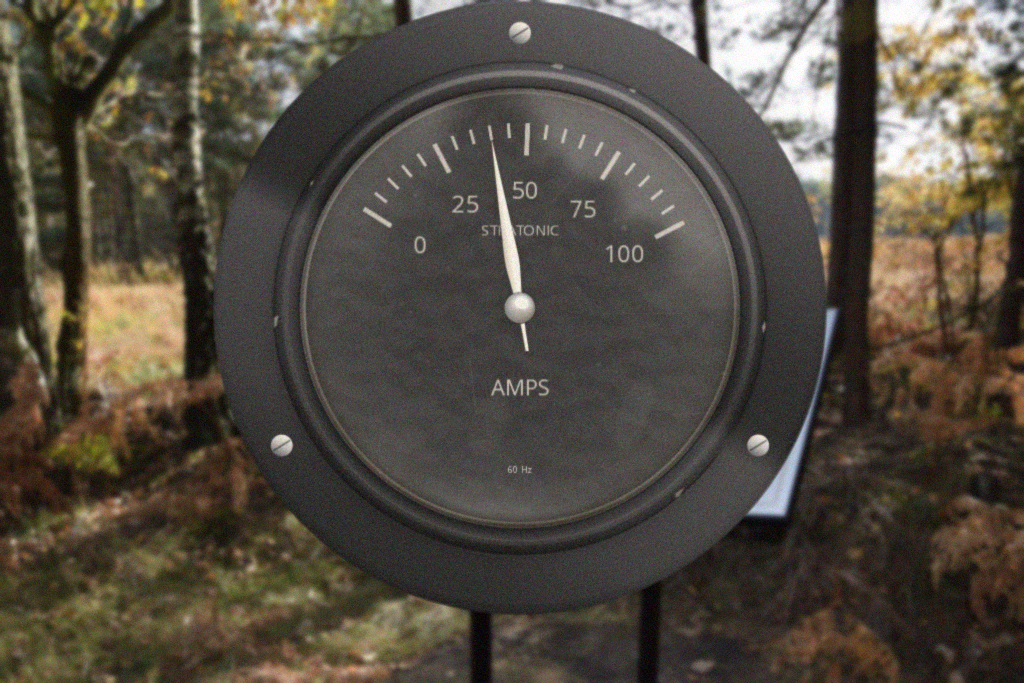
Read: 40 (A)
